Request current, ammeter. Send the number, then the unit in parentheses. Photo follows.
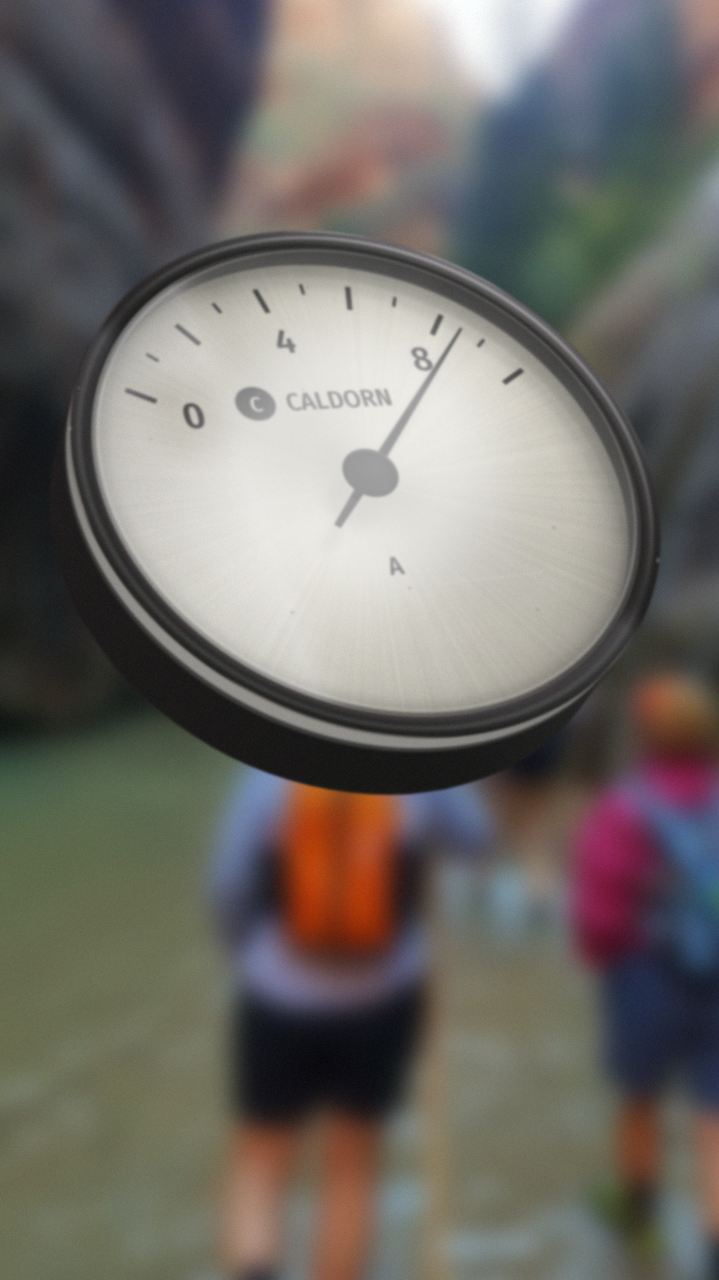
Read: 8.5 (A)
